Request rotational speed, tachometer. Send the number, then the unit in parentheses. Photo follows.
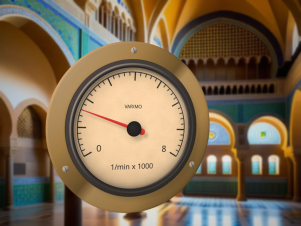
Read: 1600 (rpm)
